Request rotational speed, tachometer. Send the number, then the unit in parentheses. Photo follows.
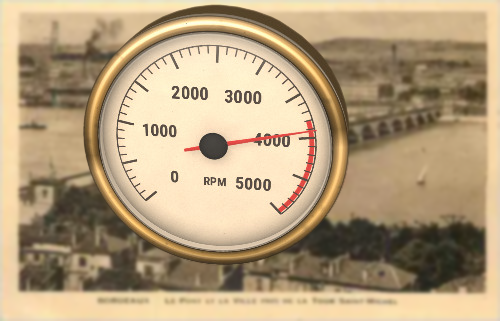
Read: 3900 (rpm)
